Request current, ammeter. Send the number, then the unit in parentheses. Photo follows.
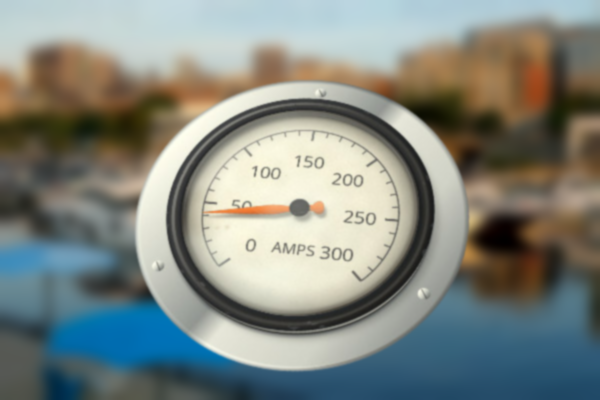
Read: 40 (A)
